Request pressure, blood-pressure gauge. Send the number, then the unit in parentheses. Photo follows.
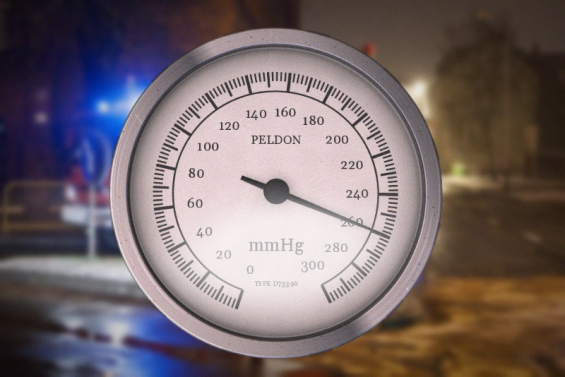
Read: 260 (mmHg)
